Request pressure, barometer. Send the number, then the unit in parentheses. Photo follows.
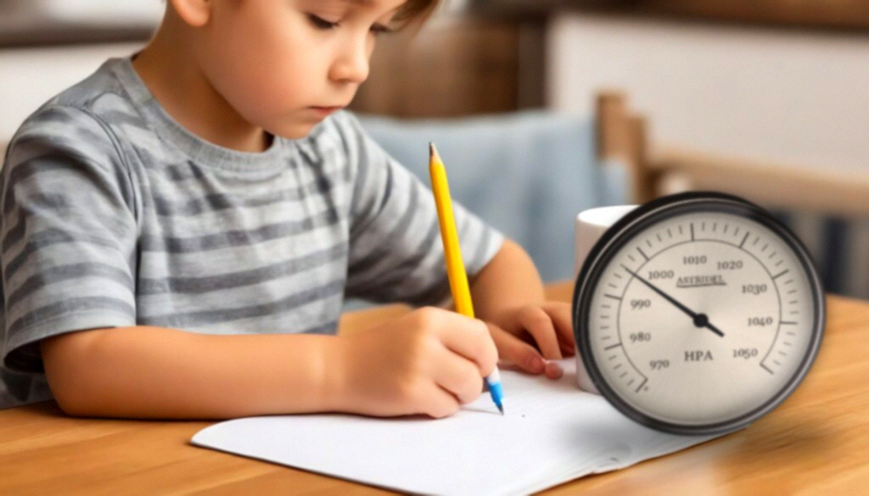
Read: 996 (hPa)
